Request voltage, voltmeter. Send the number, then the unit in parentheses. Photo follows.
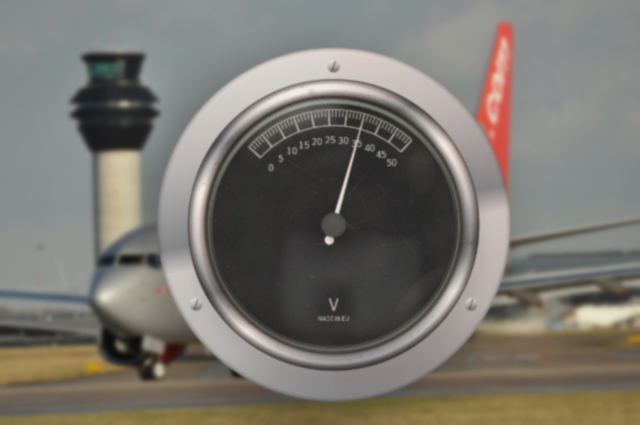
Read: 35 (V)
